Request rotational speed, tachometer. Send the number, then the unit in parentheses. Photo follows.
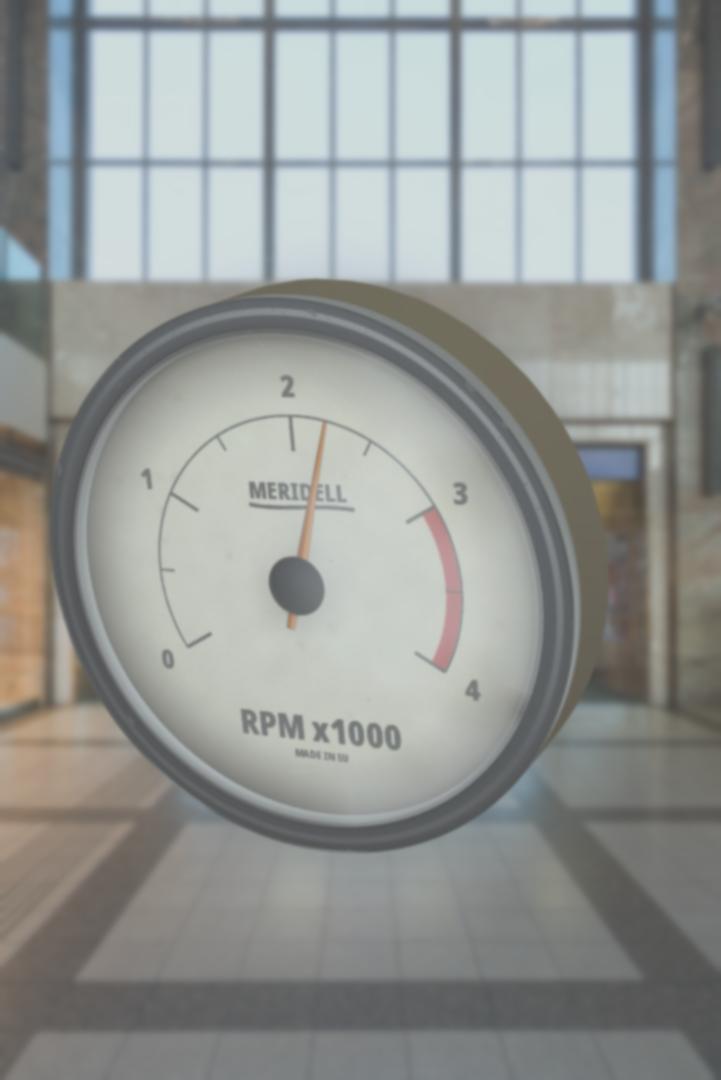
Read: 2250 (rpm)
